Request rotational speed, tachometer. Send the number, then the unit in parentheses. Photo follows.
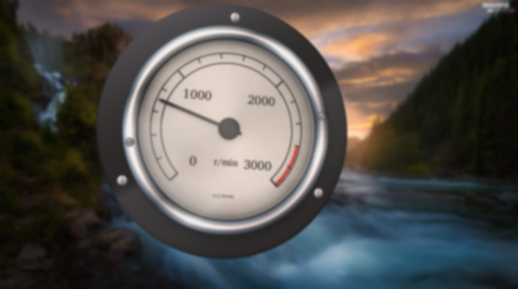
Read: 700 (rpm)
